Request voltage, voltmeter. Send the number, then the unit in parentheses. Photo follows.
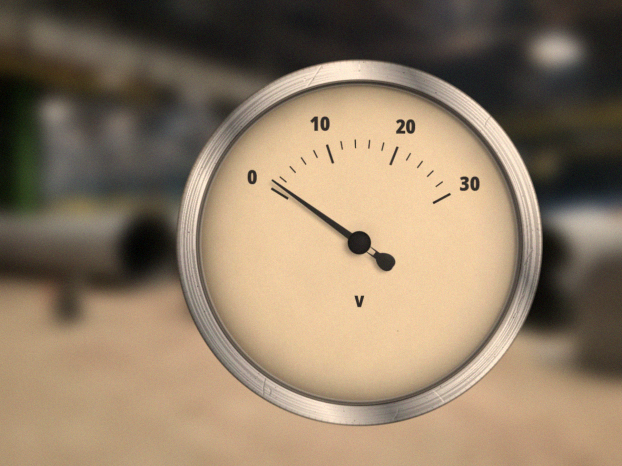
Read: 1 (V)
